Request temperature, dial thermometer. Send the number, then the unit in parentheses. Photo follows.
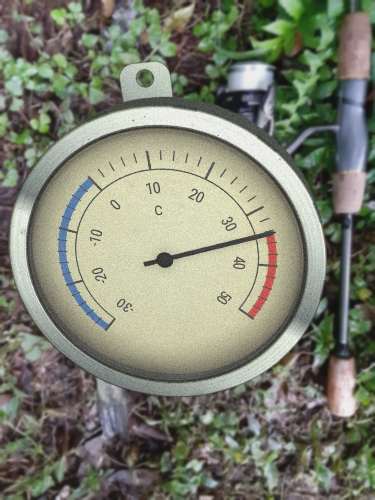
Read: 34 (°C)
